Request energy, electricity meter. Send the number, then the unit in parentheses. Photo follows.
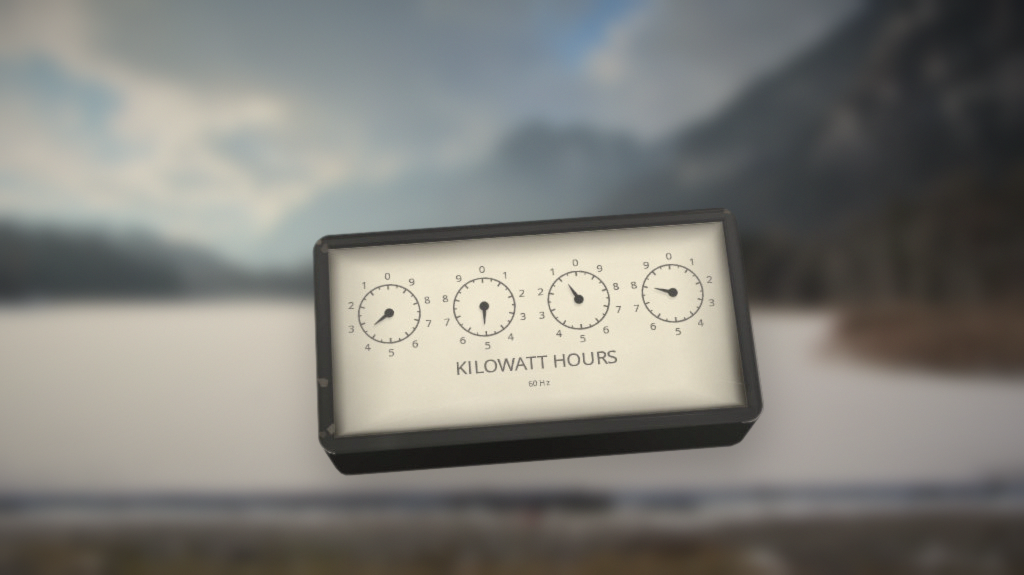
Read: 3508 (kWh)
